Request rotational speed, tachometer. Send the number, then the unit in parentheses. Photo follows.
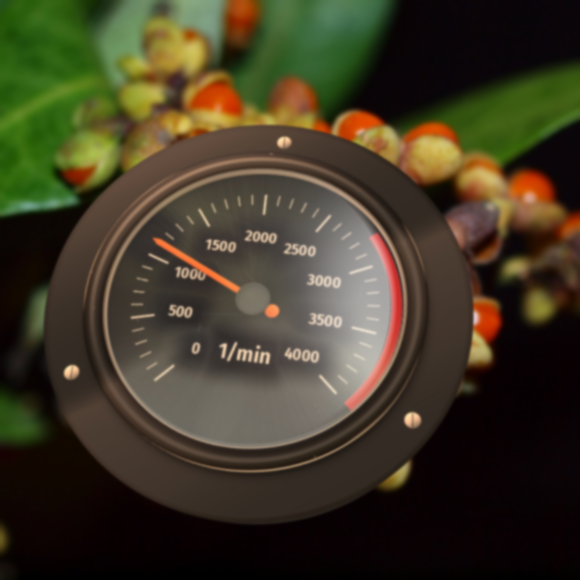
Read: 1100 (rpm)
